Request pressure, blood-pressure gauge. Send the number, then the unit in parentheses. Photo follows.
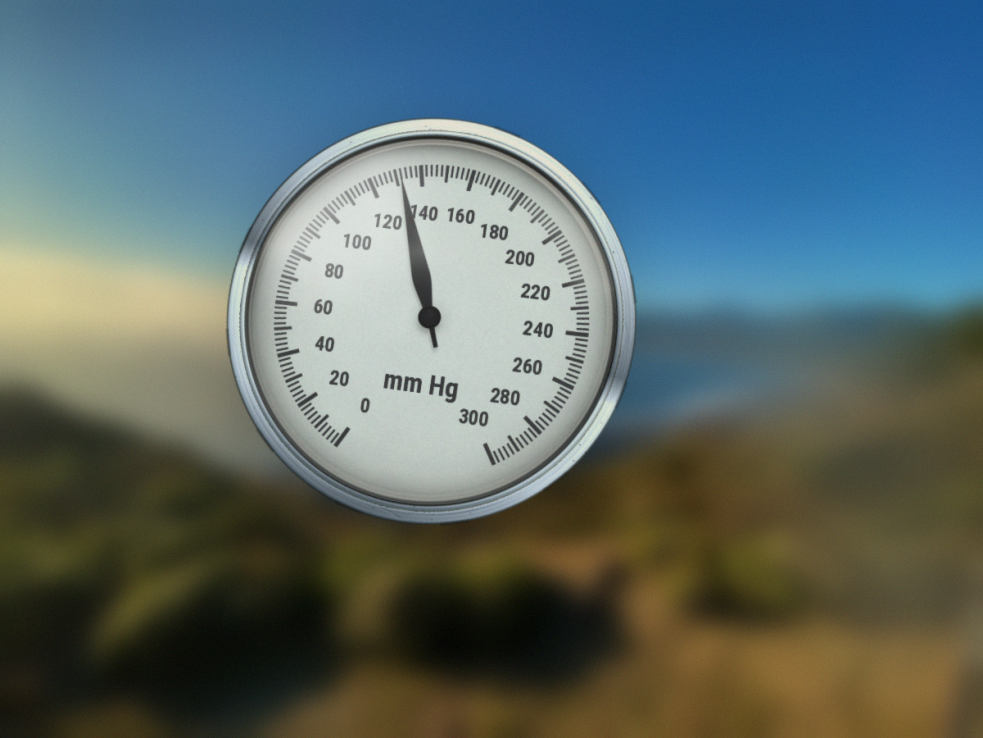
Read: 132 (mmHg)
